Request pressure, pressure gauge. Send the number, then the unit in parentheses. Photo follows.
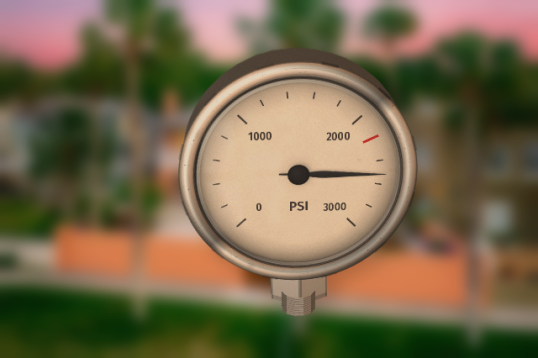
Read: 2500 (psi)
